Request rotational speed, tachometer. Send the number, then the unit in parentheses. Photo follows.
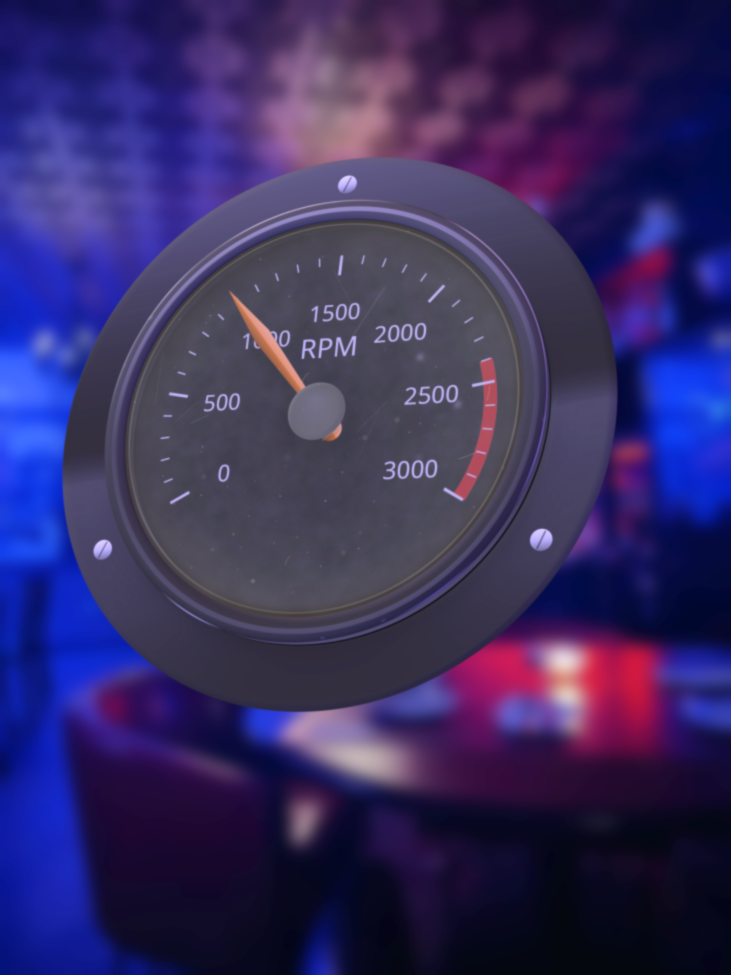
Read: 1000 (rpm)
